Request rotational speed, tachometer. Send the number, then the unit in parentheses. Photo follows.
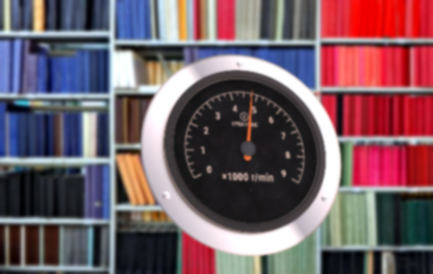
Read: 4750 (rpm)
